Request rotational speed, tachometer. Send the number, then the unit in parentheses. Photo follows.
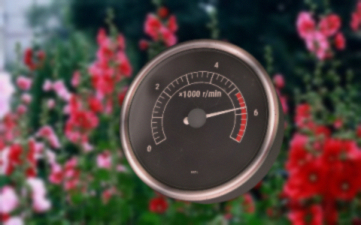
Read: 5800 (rpm)
